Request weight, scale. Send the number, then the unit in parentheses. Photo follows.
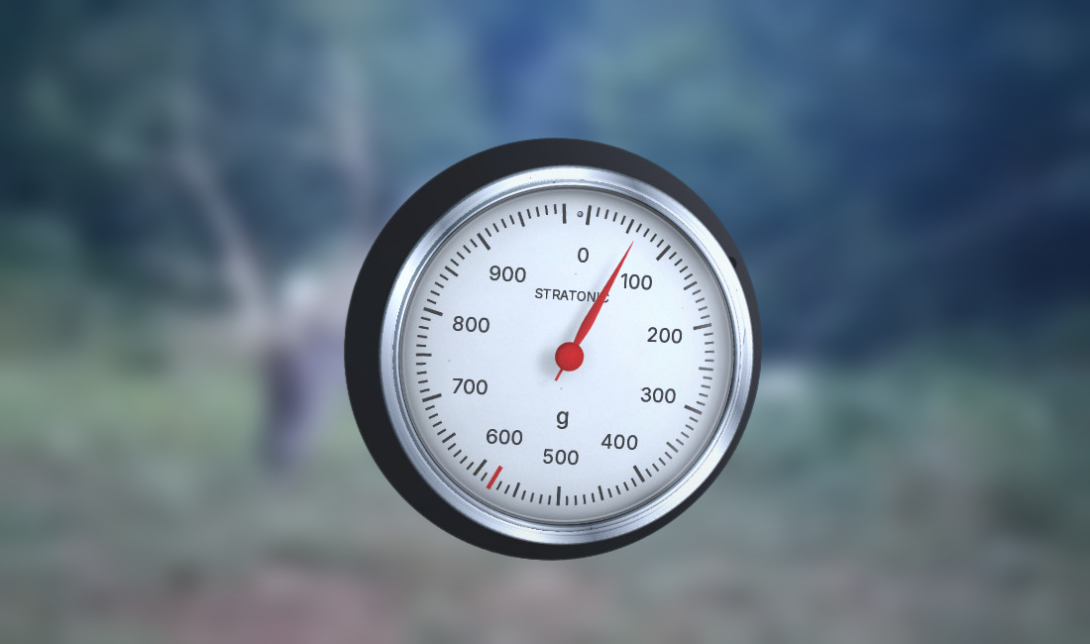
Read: 60 (g)
